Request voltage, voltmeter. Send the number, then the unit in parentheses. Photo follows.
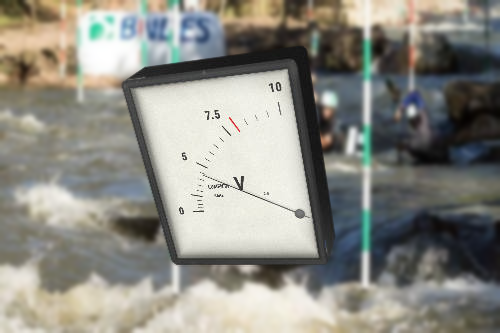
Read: 4.5 (V)
